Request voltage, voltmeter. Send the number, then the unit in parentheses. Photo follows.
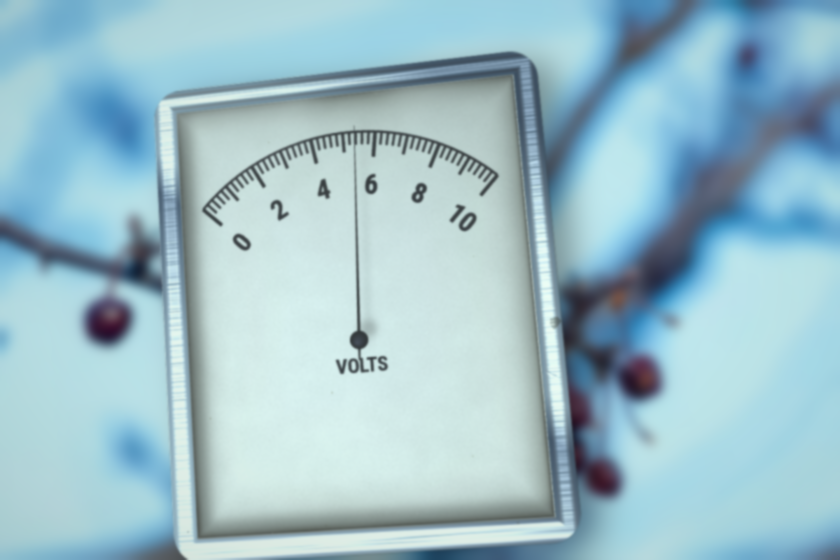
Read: 5.4 (V)
